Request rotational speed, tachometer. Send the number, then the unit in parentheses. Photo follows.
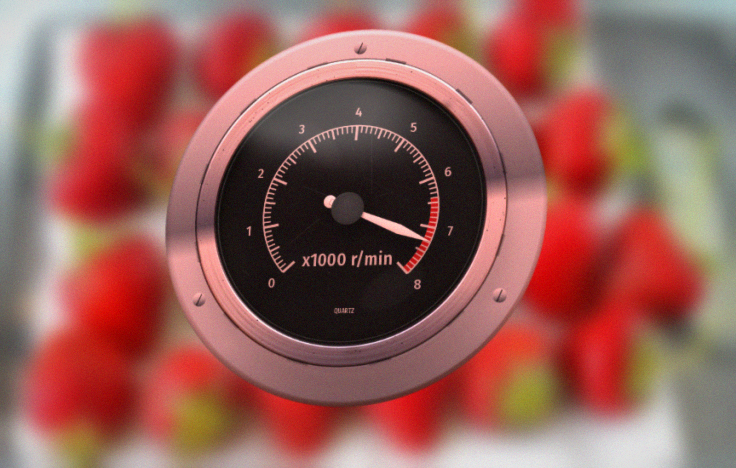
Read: 7300 (rpm)
